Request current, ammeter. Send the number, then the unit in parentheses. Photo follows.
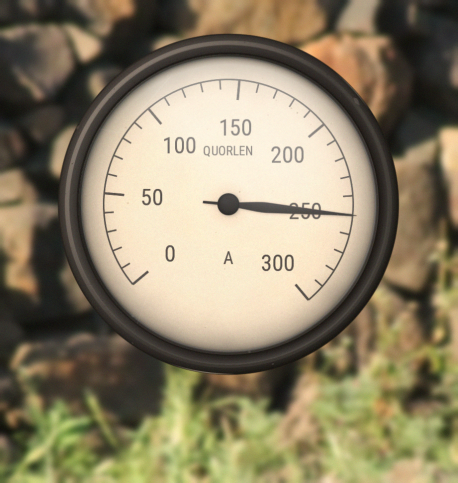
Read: 250 (A)
